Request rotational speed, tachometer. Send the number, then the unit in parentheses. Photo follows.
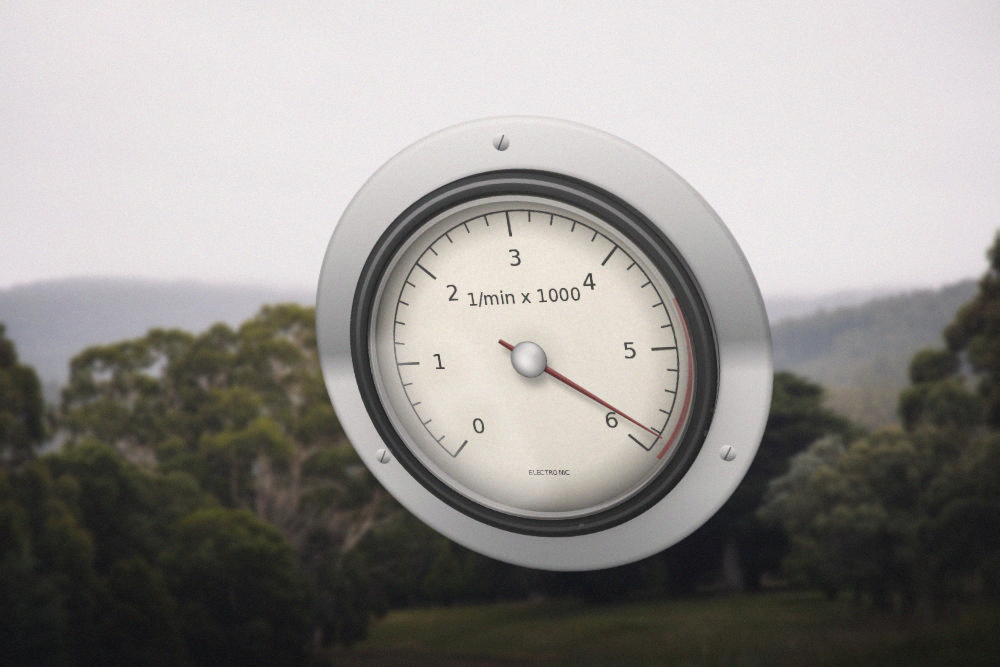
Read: 5800 (rpm)
